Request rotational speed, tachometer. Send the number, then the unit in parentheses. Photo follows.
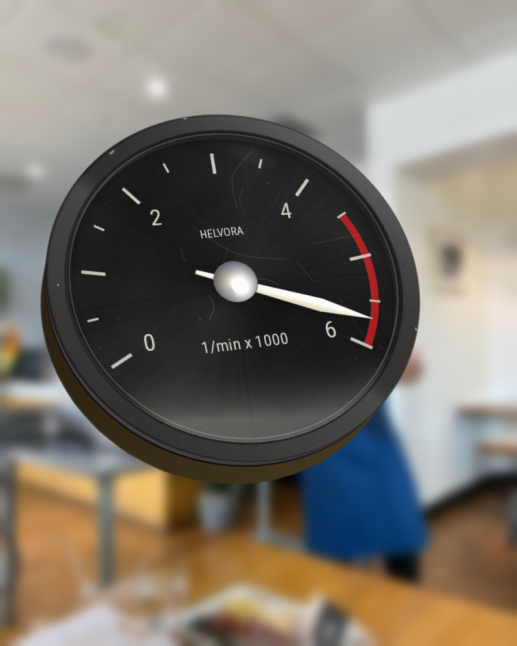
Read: 5750 (rpm)
